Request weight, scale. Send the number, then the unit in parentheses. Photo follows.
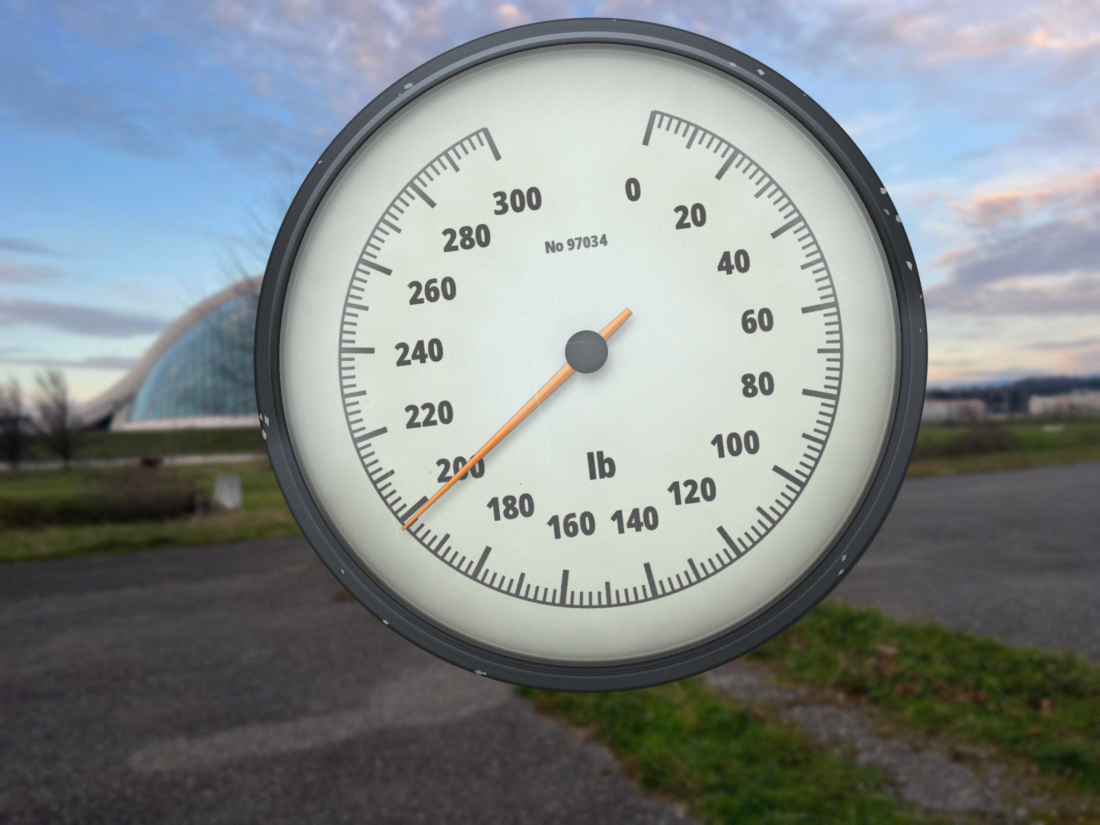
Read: 198 (lb)
